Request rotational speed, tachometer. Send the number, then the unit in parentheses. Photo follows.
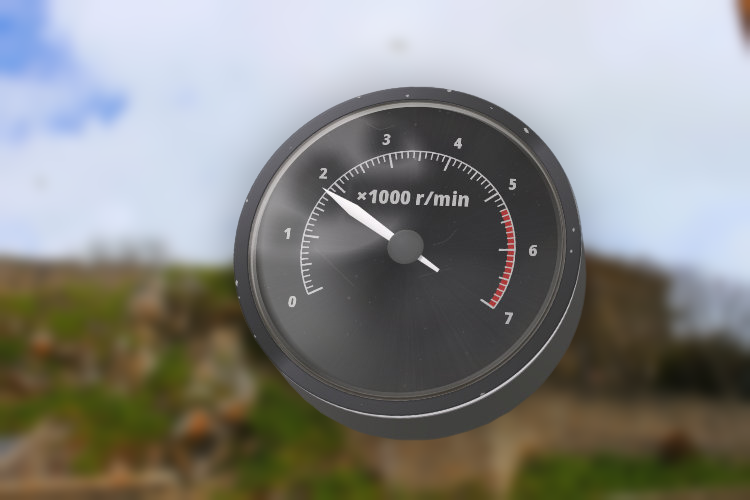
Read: 1800 (rpm)
